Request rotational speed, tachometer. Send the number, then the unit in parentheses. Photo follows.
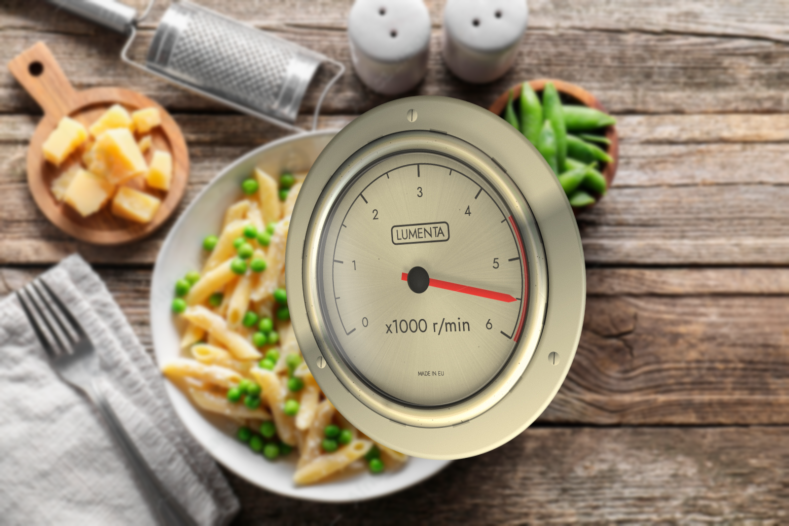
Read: 5500 (rpm)
